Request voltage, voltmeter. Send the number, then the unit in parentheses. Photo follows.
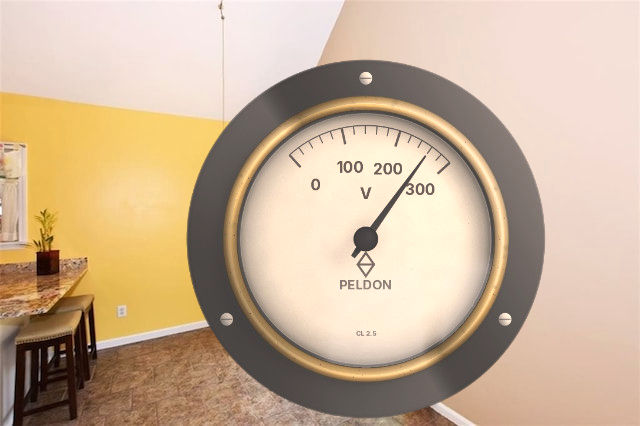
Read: 260 (V)
